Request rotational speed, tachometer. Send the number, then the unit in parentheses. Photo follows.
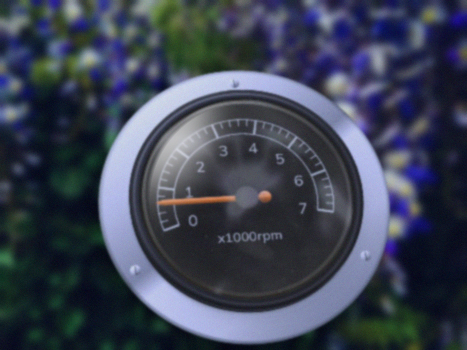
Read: 600 (rpm)
